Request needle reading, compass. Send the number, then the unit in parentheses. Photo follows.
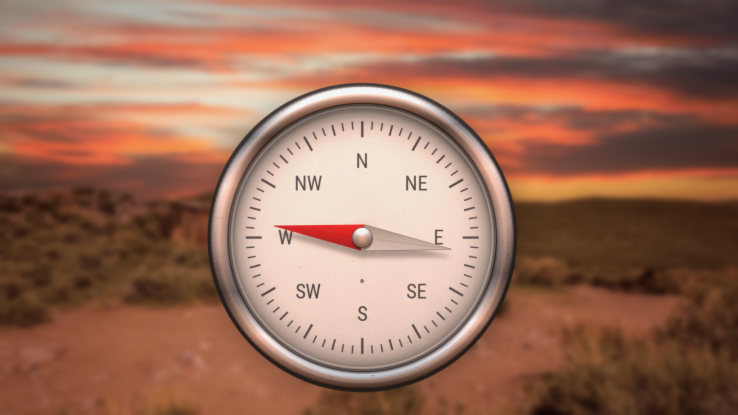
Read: 277.5 (°)
